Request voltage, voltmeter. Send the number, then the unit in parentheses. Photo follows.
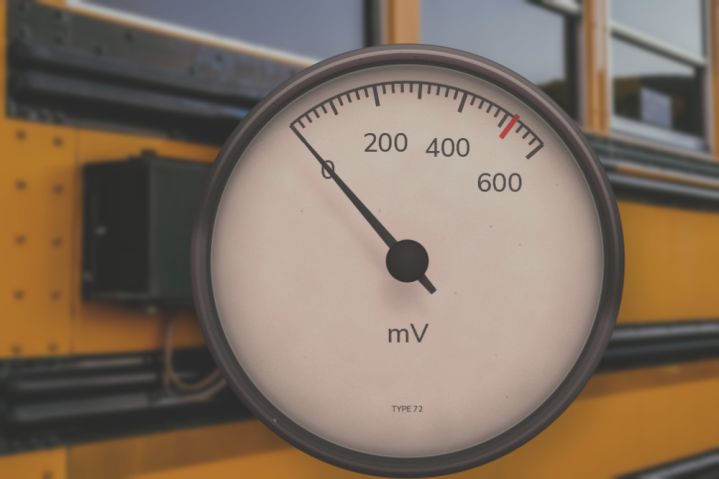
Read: 0 (mV)
